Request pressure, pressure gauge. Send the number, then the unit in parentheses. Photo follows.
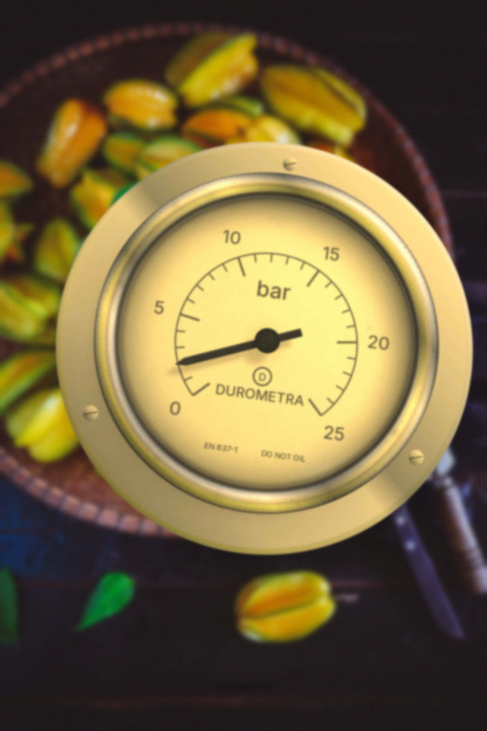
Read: 2 (bar)
